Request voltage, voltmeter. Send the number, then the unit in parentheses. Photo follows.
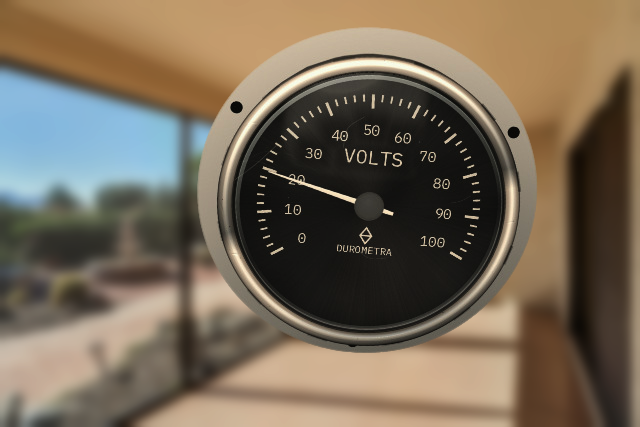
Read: 20 (V)
